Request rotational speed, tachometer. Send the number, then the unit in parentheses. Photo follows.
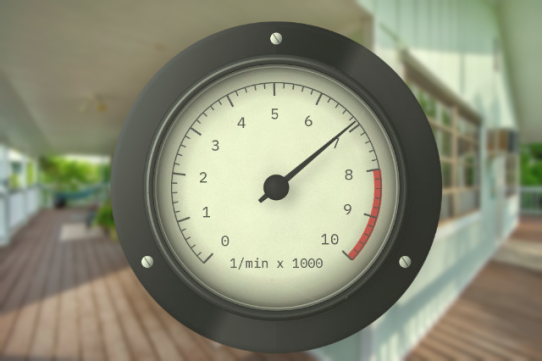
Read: 6900 (rpm)
